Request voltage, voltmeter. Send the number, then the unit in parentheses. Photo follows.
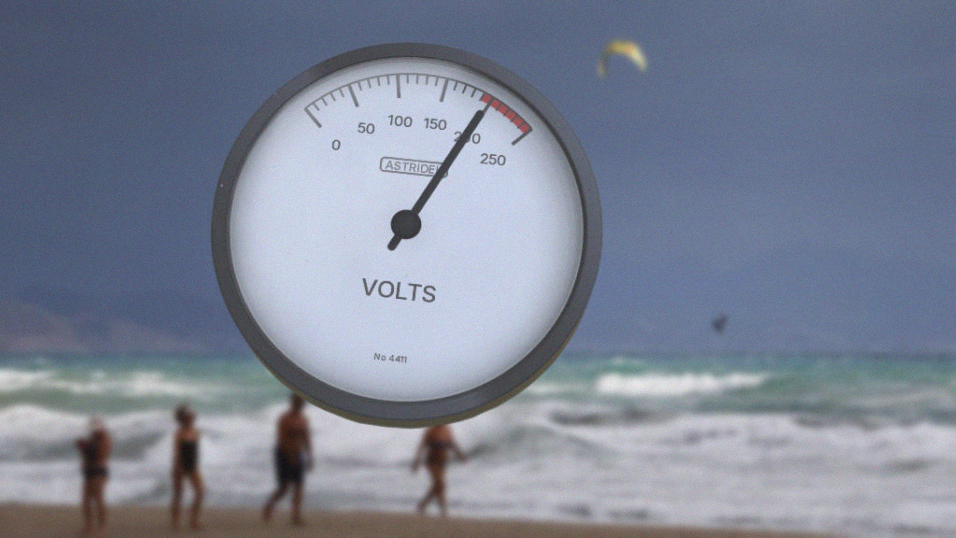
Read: 200 (V)
